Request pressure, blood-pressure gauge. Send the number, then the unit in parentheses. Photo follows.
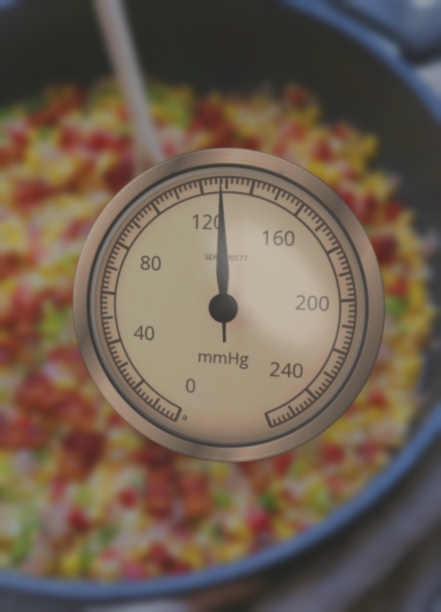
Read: 128 (mmHg)
